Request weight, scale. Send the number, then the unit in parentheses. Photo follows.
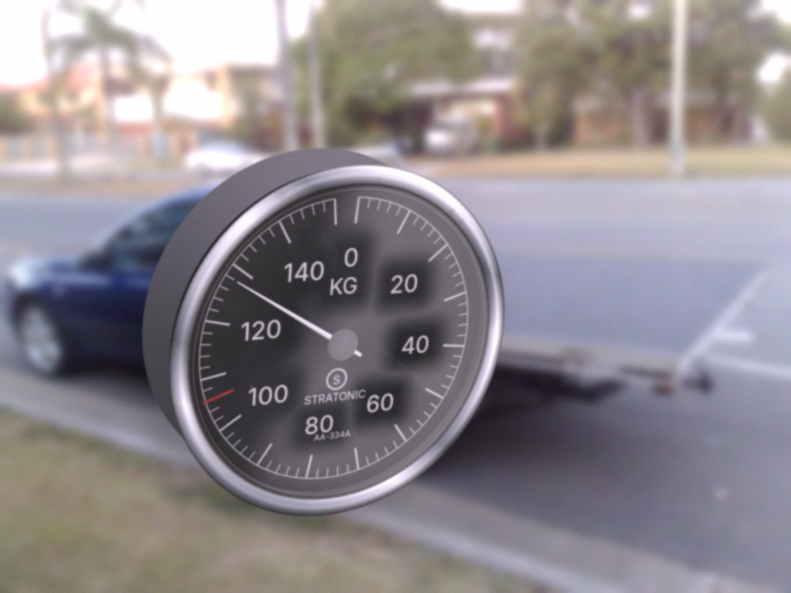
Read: 128 (kg)
